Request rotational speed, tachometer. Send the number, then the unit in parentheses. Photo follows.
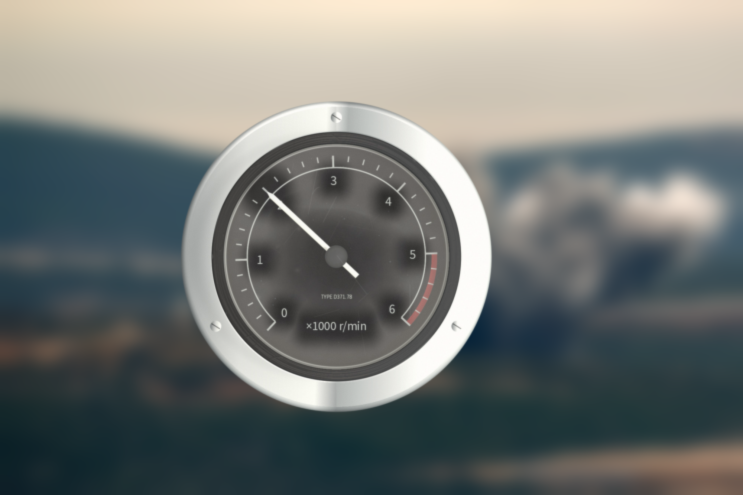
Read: 2000 (rpm)
